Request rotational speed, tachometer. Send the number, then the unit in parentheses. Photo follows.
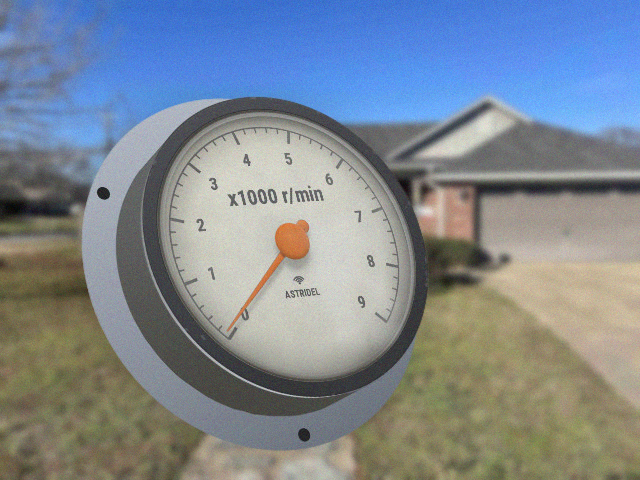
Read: 100 (rpm)
